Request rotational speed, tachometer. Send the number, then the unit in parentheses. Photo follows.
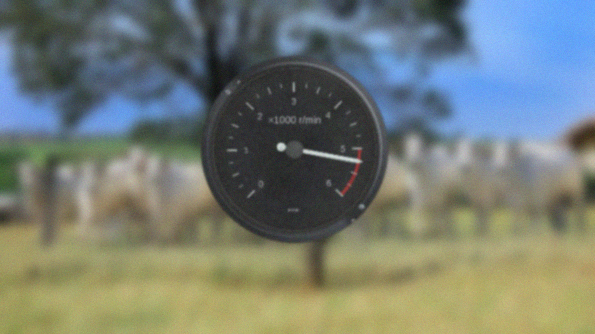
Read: 5250 (rpm)
